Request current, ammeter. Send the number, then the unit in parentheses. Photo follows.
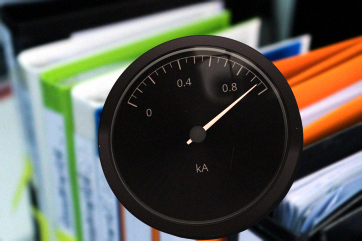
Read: 0.95 (kA)
